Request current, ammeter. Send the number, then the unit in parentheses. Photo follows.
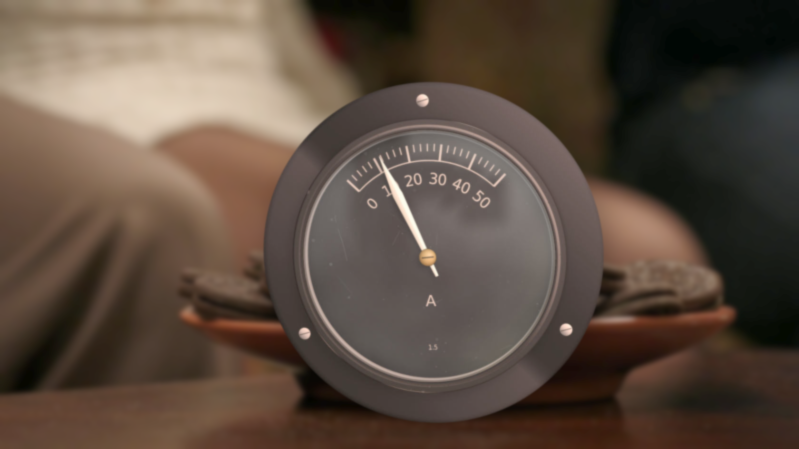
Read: 12 (A)
